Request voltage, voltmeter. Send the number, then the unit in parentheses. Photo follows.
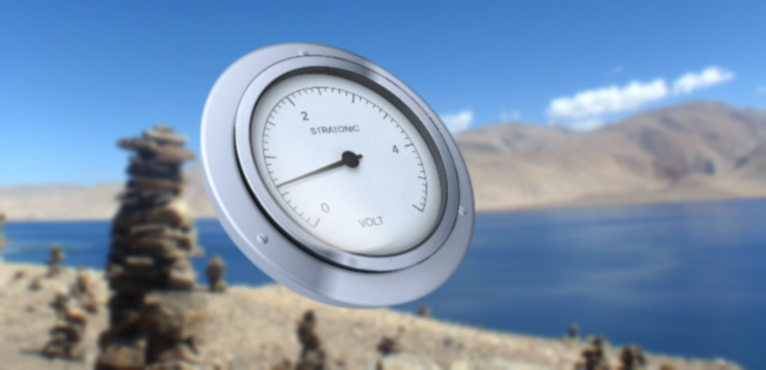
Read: 0.6 (V)
